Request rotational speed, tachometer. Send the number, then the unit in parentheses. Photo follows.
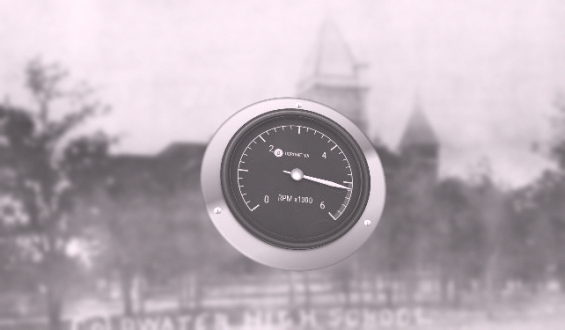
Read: 5200 (rpm)
